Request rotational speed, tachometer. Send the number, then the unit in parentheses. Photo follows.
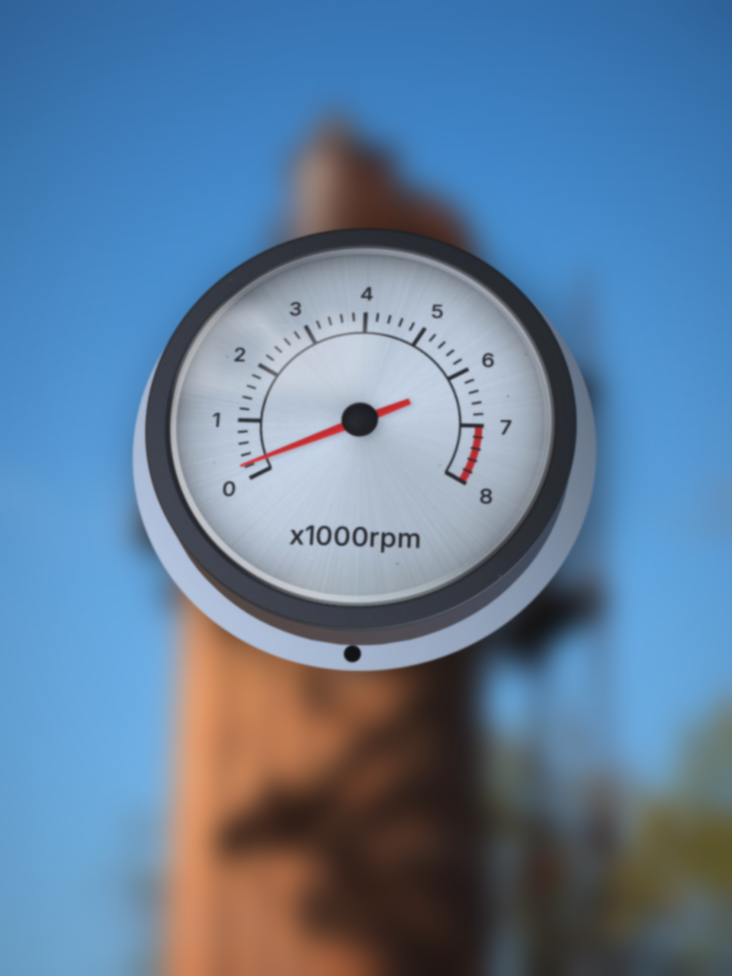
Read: 200 (rpm)
